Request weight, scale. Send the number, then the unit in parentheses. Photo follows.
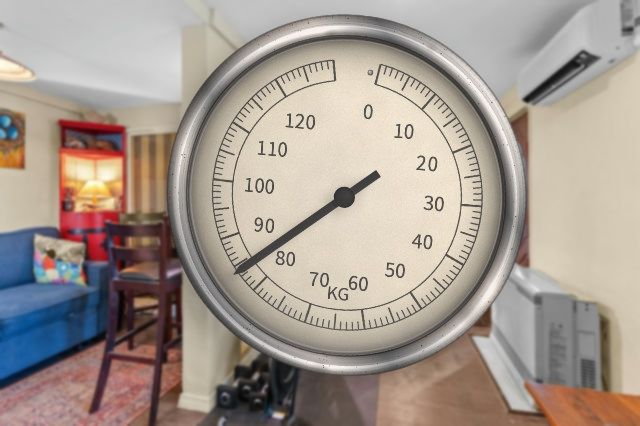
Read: 84 (kg)
